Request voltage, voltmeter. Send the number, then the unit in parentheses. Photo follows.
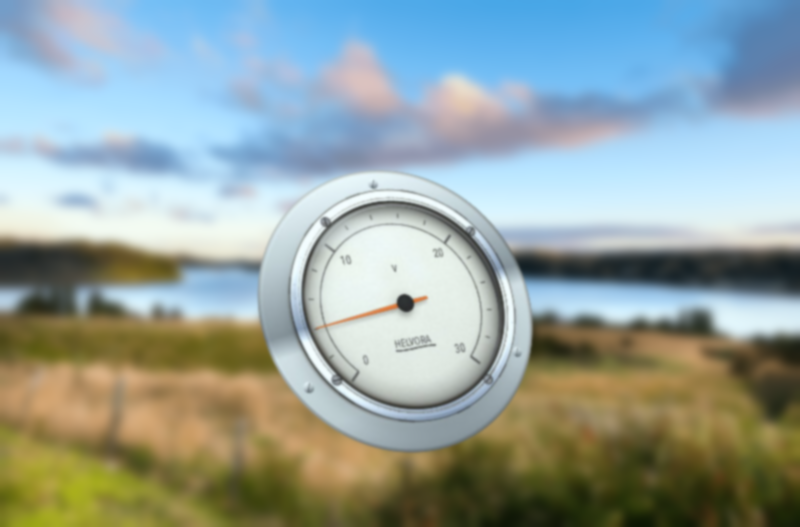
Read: 4 (V)
